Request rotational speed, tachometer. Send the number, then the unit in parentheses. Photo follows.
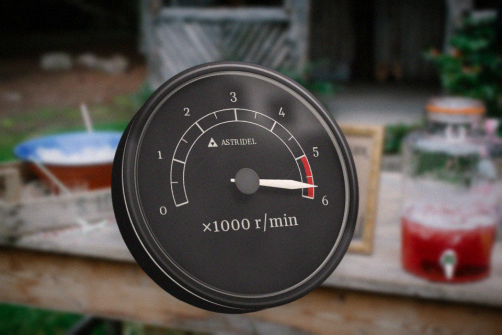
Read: 5750 (rpm)
